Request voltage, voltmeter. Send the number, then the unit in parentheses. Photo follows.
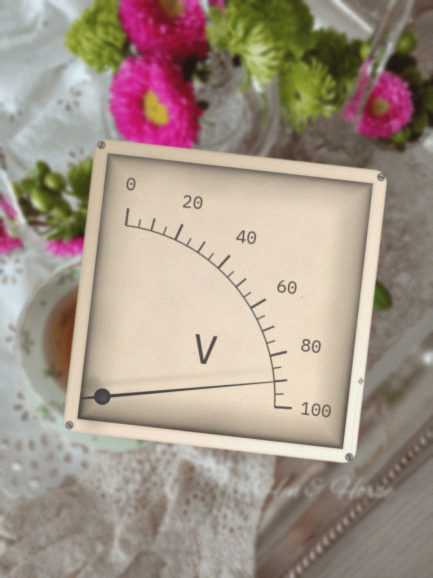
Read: 90 (V)
